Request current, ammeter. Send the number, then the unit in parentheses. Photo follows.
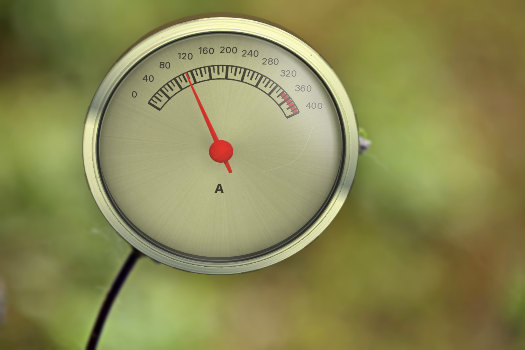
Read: 110 (A)
